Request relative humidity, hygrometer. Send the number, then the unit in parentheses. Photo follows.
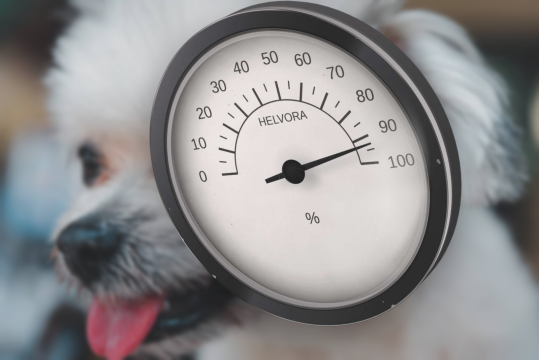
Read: 92.5 (%)
